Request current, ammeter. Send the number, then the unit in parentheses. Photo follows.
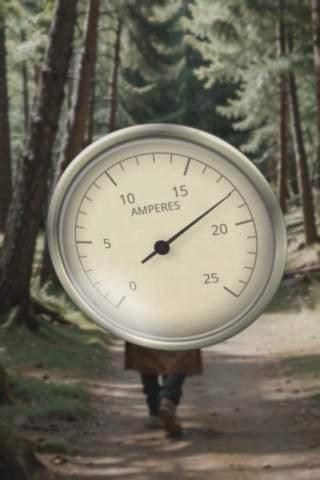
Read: 18 (A)
